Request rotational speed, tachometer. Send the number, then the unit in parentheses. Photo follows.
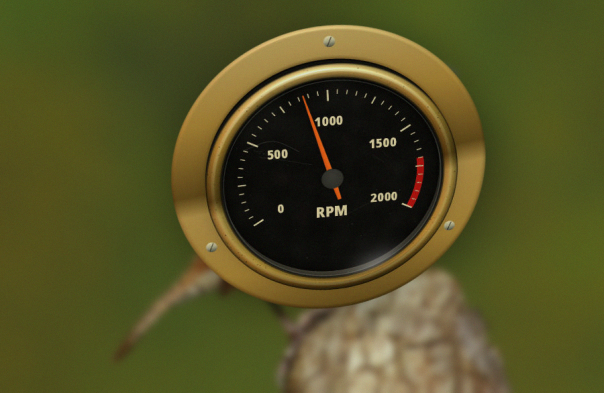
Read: 875 (rpm)
